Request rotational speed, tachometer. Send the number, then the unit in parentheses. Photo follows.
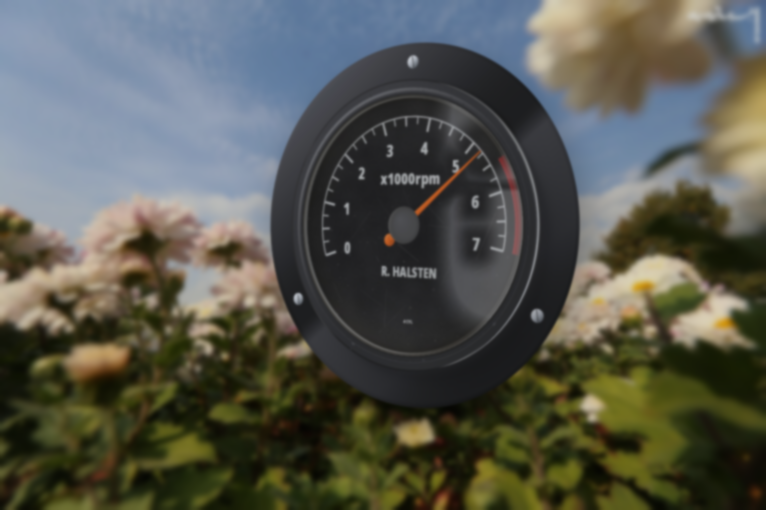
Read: 5250 (rpm)
